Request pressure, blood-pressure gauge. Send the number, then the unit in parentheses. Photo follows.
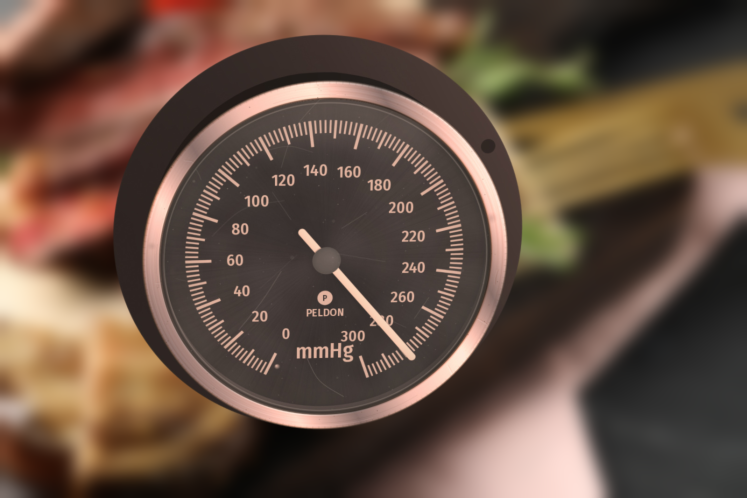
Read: 280 (mmHg)
